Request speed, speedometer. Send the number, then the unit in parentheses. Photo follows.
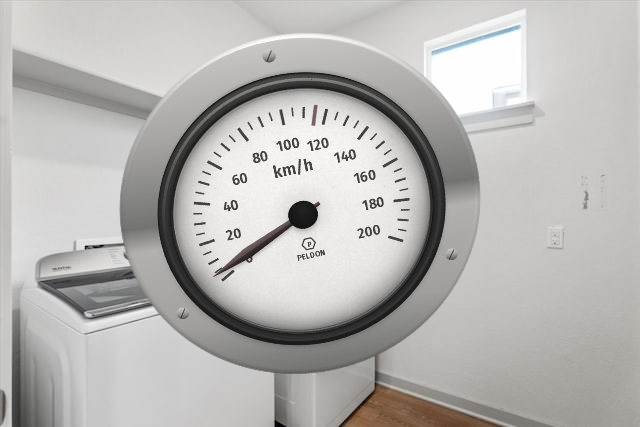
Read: 5 (km/h)
